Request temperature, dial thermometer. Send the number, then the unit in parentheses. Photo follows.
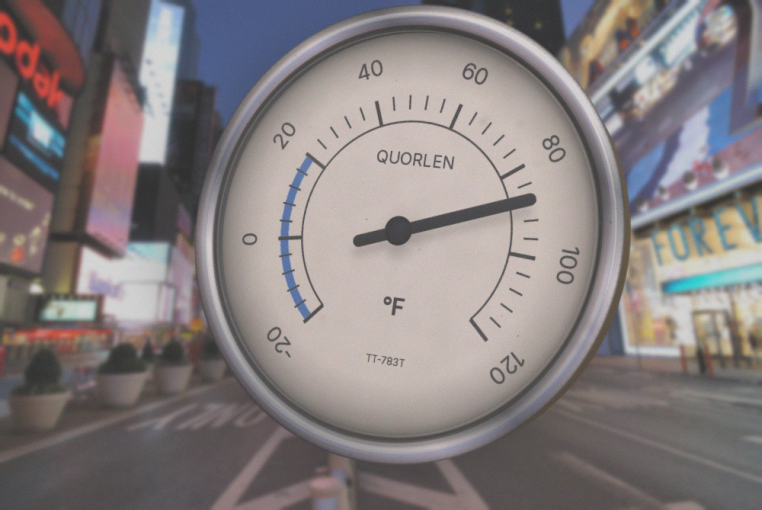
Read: 88 (°F)
